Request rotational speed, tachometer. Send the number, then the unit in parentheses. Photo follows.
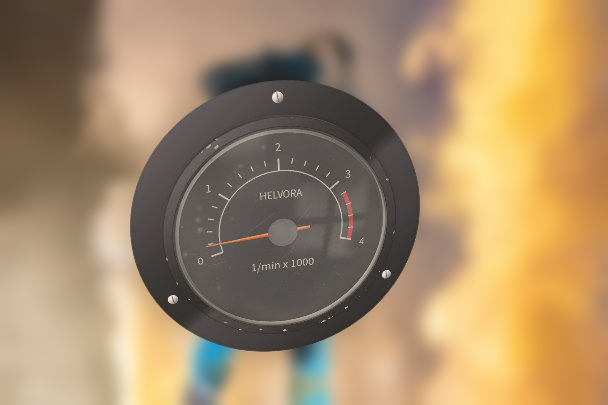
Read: 200 (rpm)
